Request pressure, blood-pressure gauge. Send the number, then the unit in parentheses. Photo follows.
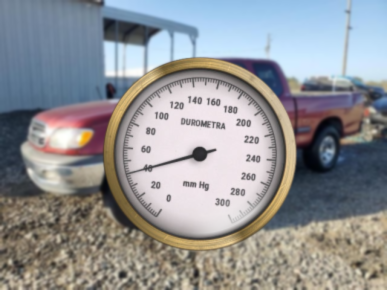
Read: 40 (mmHg)
